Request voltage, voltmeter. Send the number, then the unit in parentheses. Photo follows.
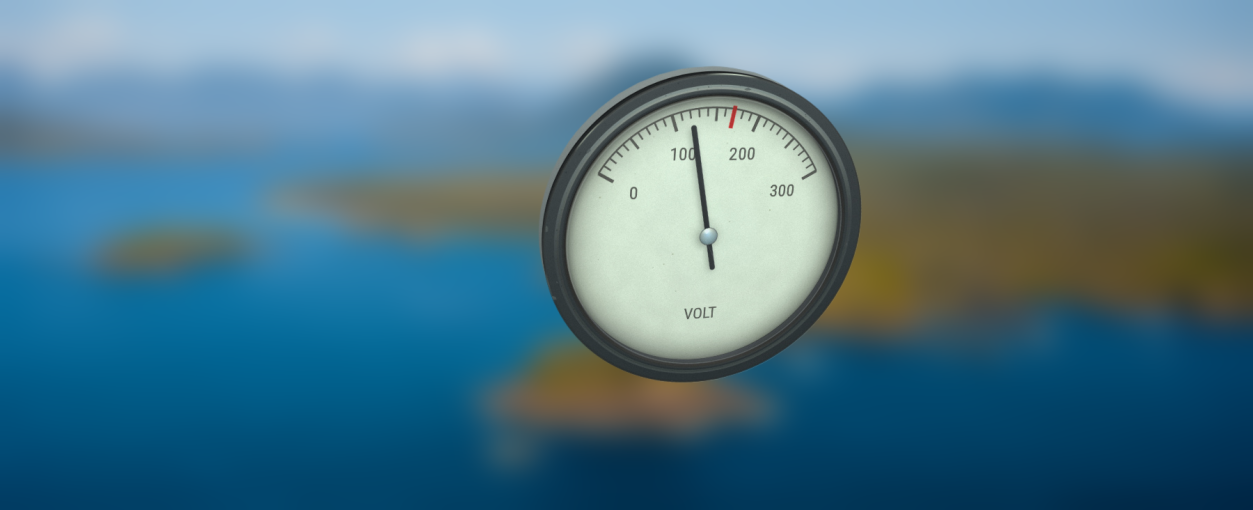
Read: 120 (V)
